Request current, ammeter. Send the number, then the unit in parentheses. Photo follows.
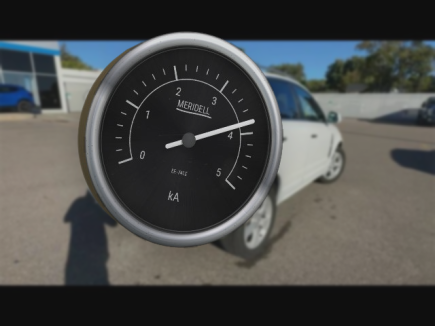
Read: 3.8 (kA)
